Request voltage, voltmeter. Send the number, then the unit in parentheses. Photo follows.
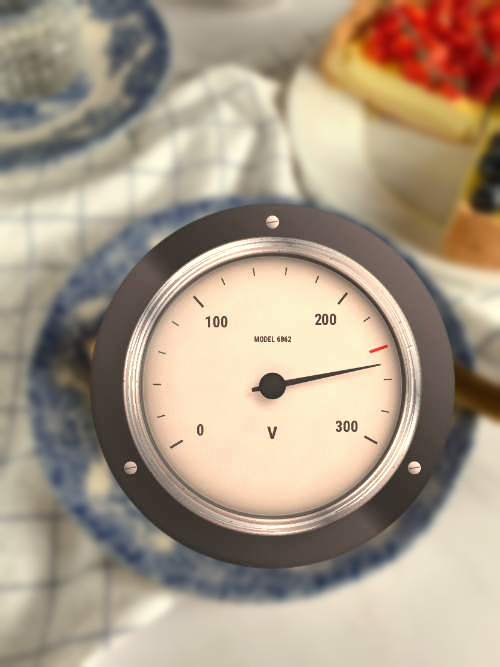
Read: 250 (V)
